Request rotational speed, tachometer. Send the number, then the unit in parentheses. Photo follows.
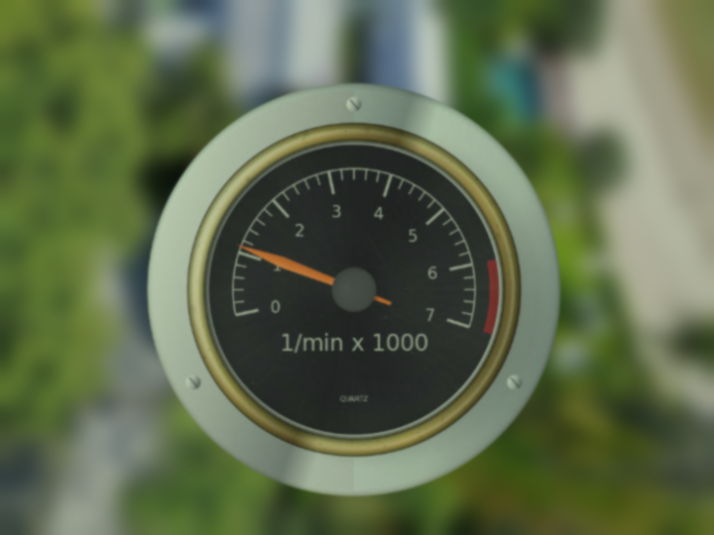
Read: 1100 (rpm)
